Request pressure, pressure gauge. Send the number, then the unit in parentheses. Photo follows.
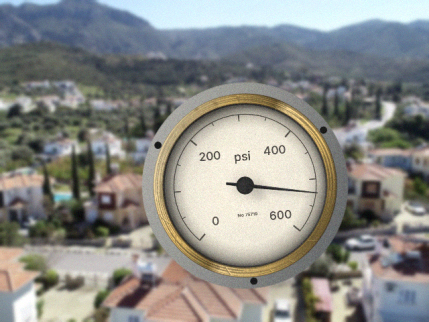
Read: 525 (psi)
